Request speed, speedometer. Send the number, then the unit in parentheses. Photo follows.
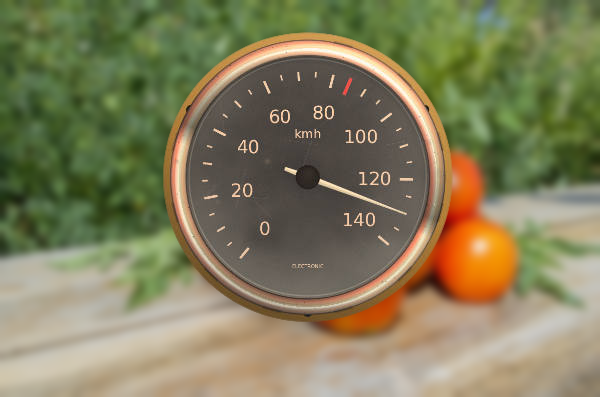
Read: 130 (km/h)
